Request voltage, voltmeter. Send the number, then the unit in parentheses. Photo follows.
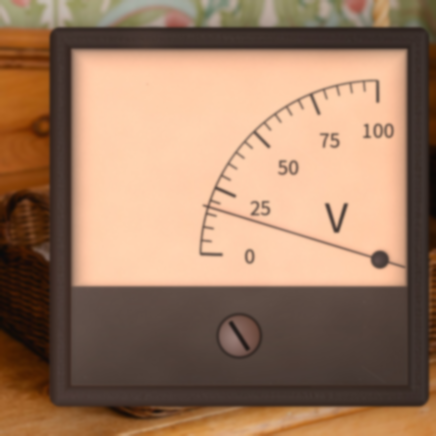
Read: 17.5 (V)
